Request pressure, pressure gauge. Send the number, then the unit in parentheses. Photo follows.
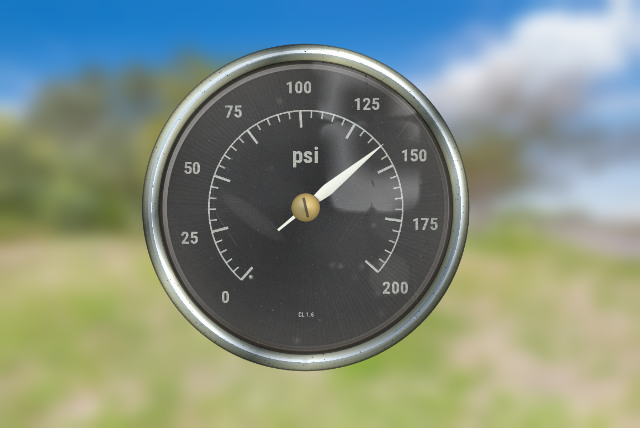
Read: 140 (psi)
